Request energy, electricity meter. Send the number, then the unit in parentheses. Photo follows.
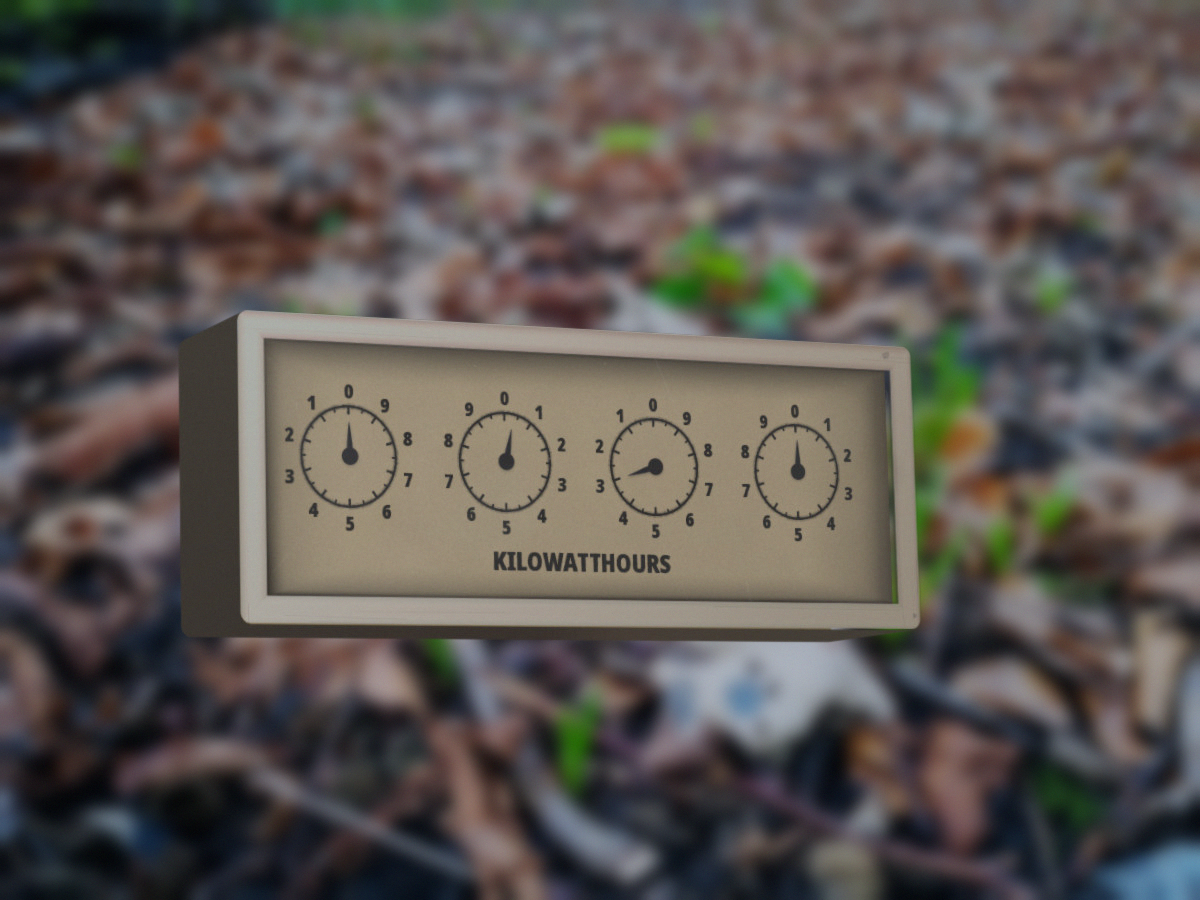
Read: 30 (kWh)
